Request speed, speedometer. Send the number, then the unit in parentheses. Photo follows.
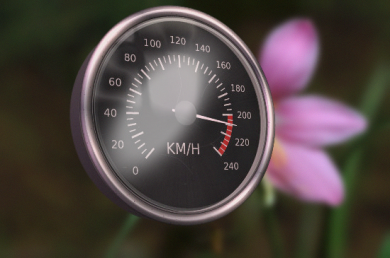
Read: 210 (km/h)
